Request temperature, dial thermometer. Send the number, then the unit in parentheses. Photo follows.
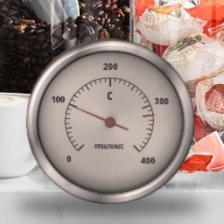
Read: 100 (°C)
